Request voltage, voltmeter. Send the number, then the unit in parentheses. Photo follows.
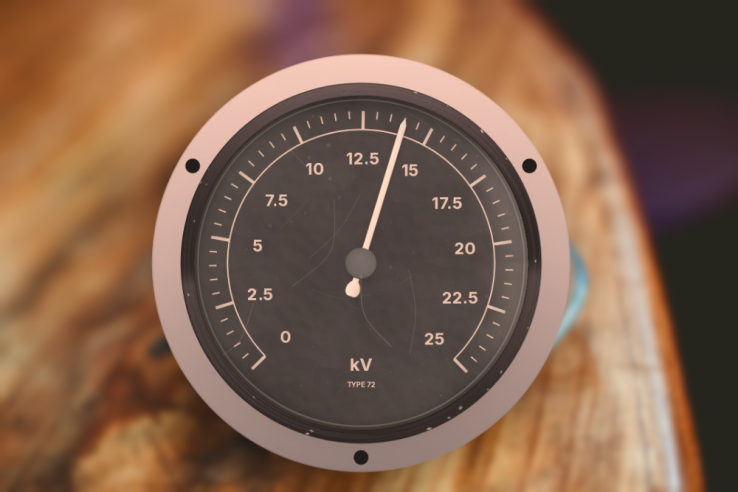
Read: 14 (kV)
